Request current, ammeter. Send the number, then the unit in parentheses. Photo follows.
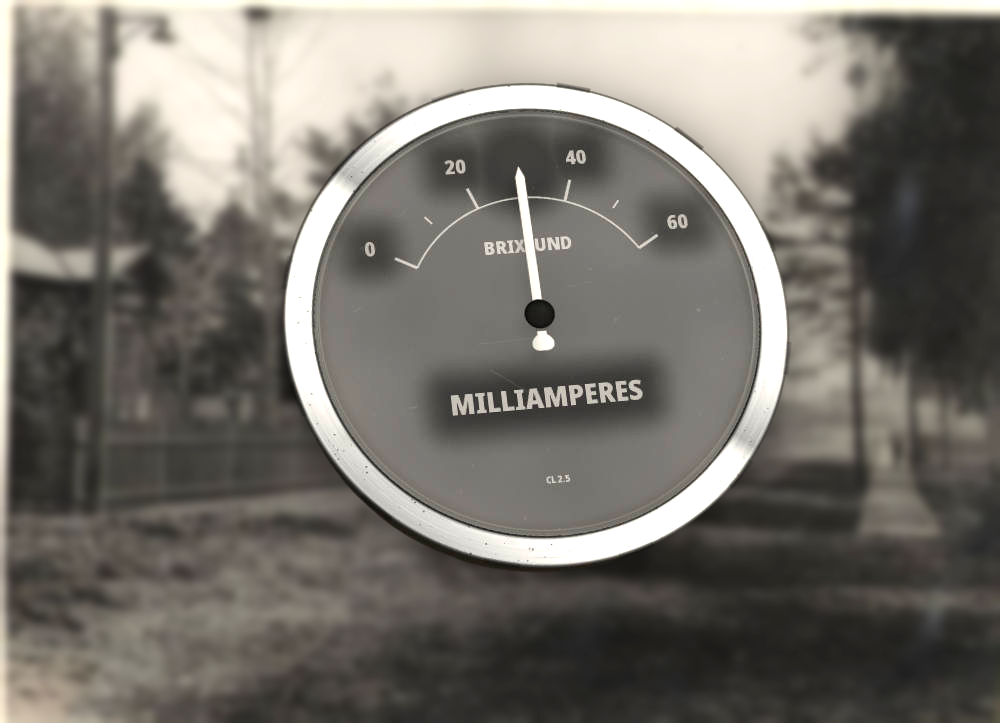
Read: 30 (mA)
